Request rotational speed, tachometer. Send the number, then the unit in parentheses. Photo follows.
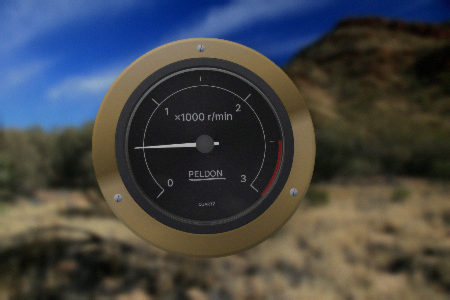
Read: 500 (rpm)
